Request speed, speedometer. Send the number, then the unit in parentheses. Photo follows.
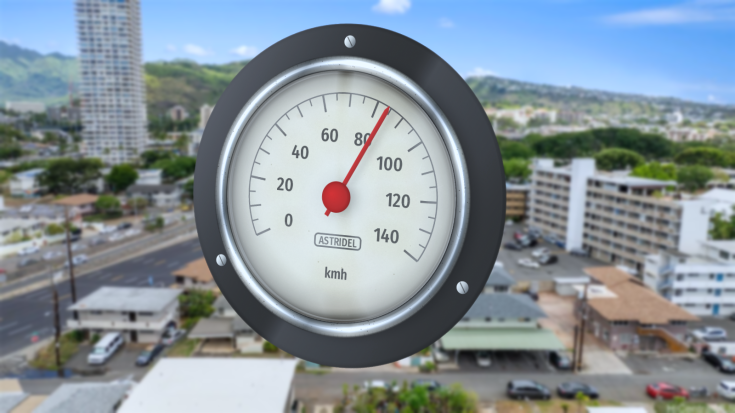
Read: 85 (km/h)
